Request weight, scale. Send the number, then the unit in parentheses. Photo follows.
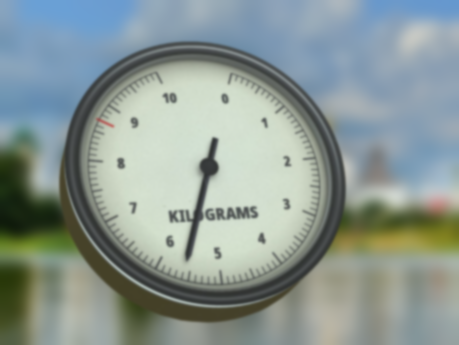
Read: 5.6 (kg)
